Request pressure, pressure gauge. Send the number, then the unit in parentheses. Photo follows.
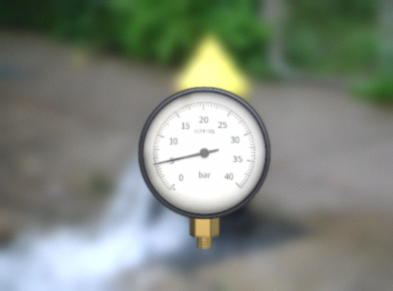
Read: 5 (bar)
